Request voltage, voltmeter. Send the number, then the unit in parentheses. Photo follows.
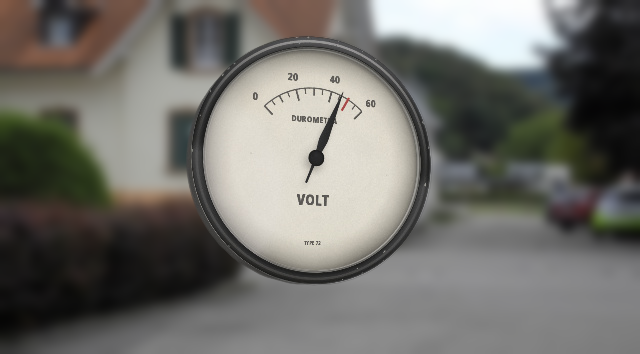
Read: 45 (V)
